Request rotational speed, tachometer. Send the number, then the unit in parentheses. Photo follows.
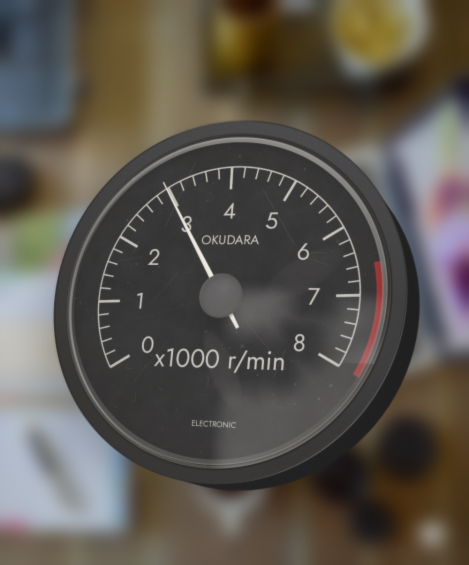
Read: 3000 (rpm)
